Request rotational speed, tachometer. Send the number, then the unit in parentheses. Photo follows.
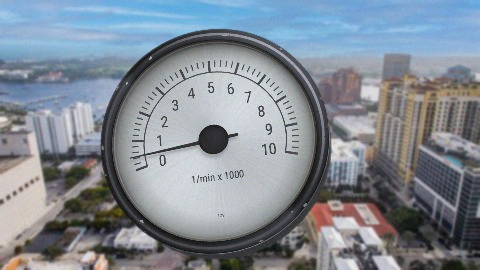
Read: 400 (rpm)
